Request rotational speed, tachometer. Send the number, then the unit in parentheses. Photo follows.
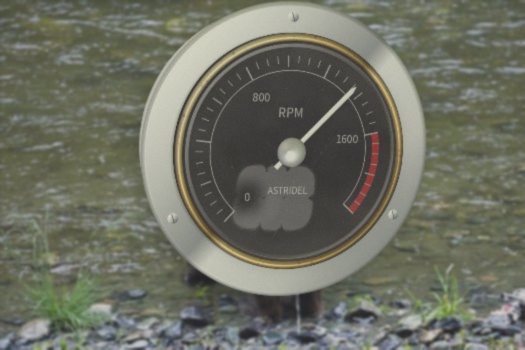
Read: 1350 (rpm)
